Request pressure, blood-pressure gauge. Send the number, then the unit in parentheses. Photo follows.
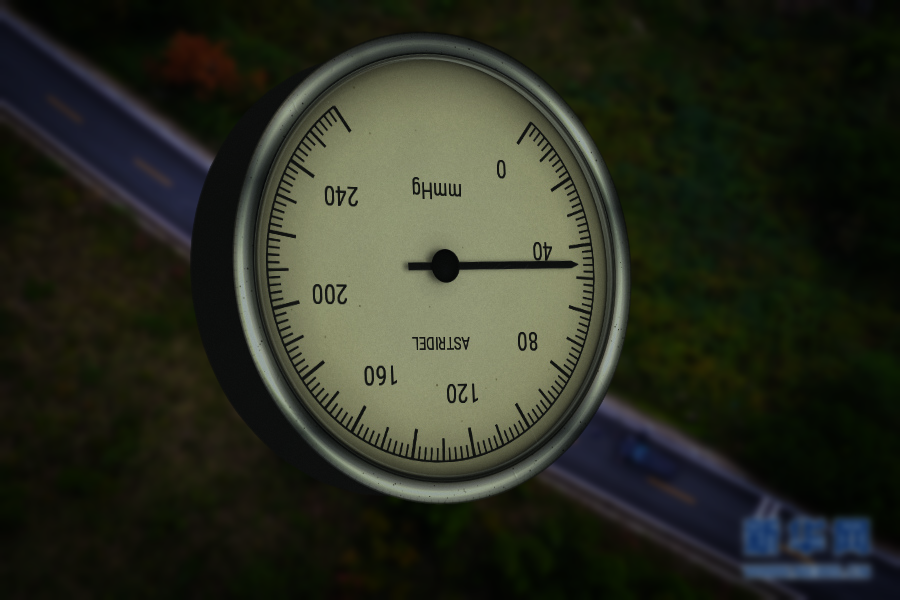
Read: 46 (mmHg)
